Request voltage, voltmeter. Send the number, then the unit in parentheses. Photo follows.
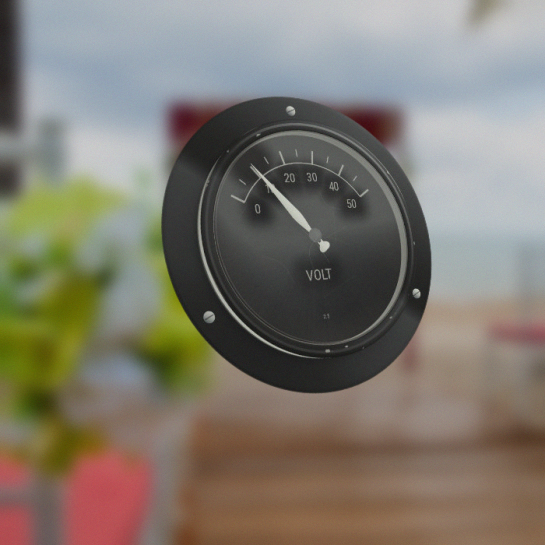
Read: 10 (V)
